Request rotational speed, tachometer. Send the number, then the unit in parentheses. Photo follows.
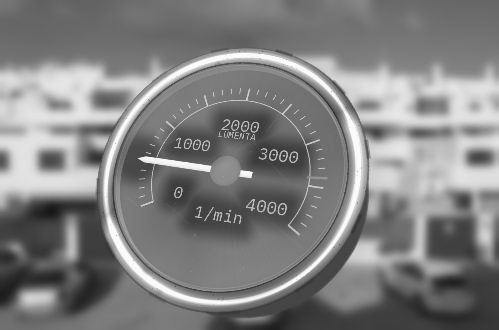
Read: 500 (rpm)
